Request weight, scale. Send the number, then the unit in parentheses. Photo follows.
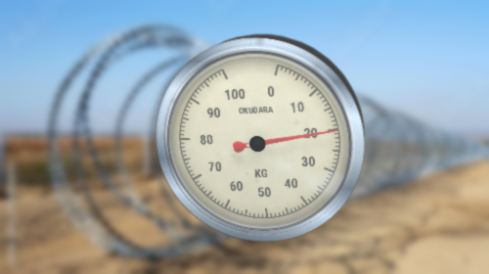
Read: 20 (kg)
